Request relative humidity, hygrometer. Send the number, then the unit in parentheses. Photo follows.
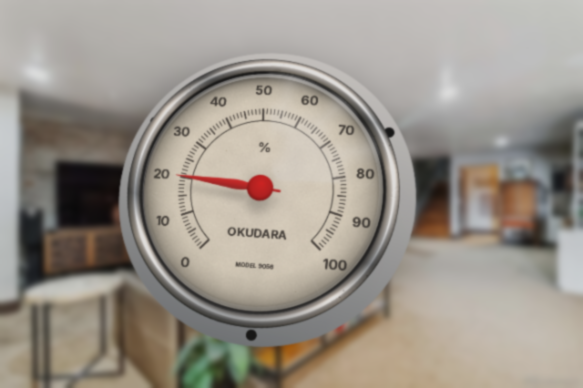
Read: 20 (%)
